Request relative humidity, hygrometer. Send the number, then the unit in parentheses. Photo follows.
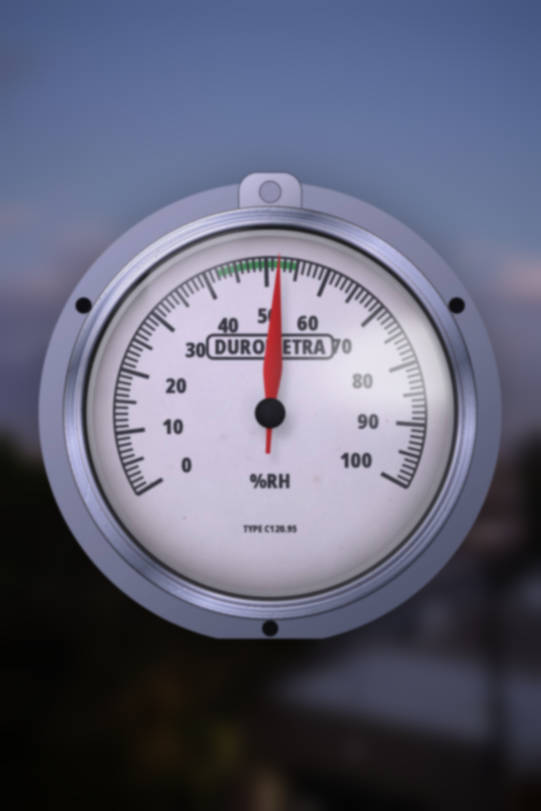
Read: 52 (%)
